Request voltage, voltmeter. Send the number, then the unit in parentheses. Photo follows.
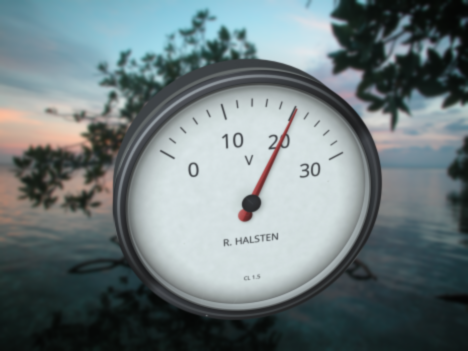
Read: 20 (V)
